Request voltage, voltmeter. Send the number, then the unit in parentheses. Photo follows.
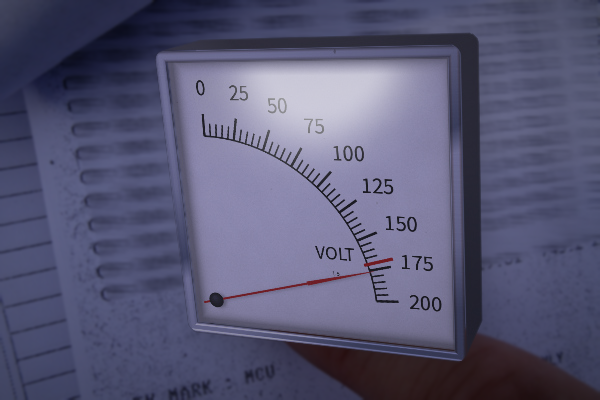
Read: 175 (V)
